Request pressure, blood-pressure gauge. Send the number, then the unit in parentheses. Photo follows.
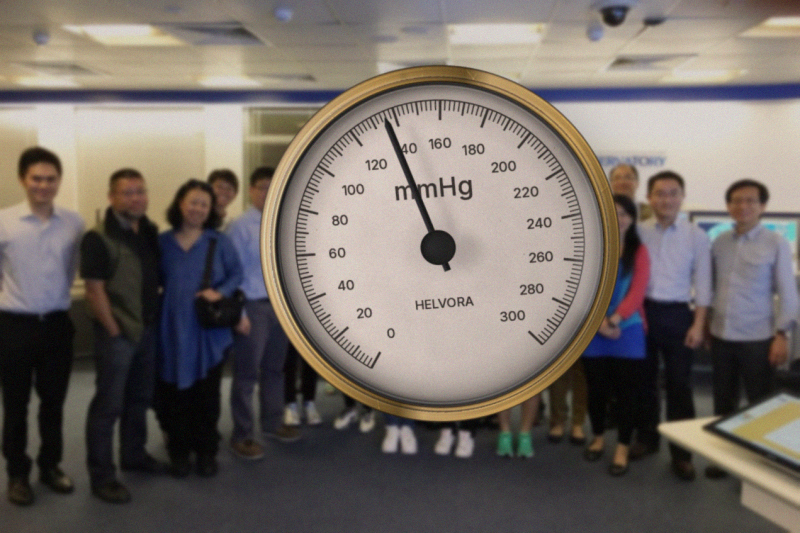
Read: 136 (mmHg)
